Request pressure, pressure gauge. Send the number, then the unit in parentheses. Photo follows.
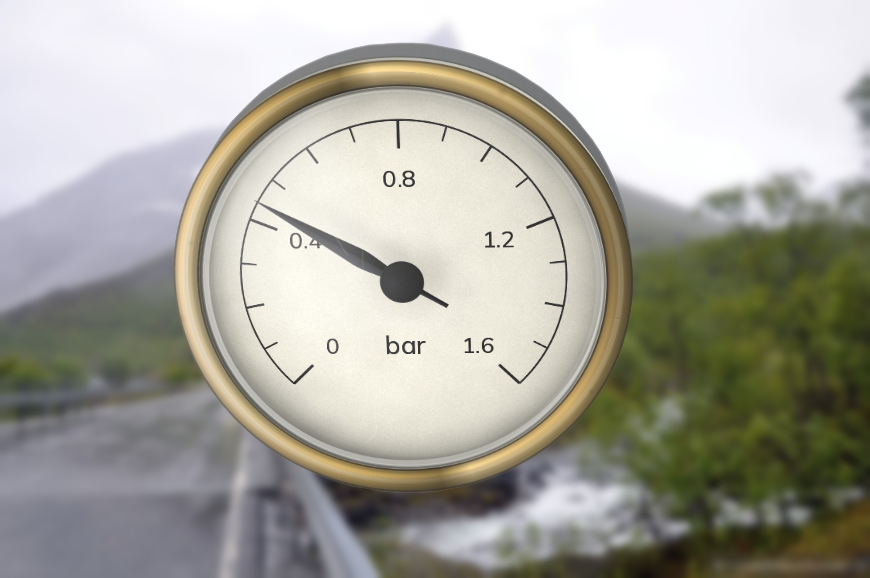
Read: 0.45 (bar)
